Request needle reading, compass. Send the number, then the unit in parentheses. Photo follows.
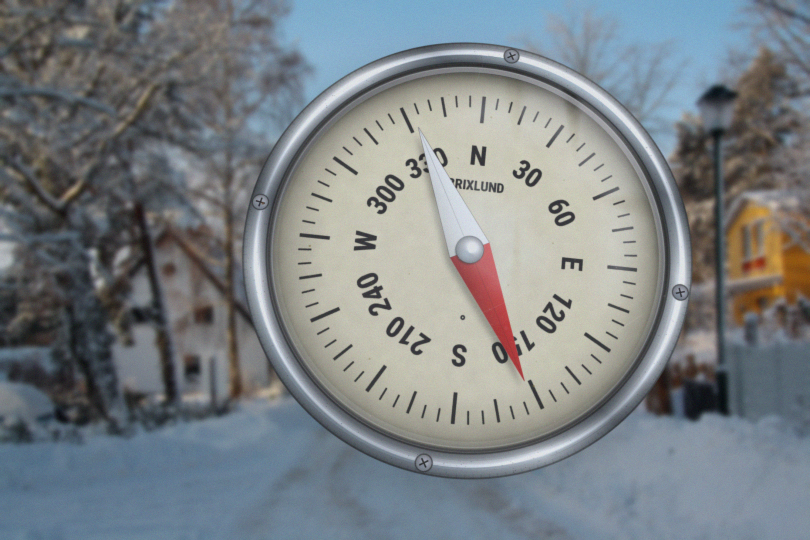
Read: 152.5 (°)
